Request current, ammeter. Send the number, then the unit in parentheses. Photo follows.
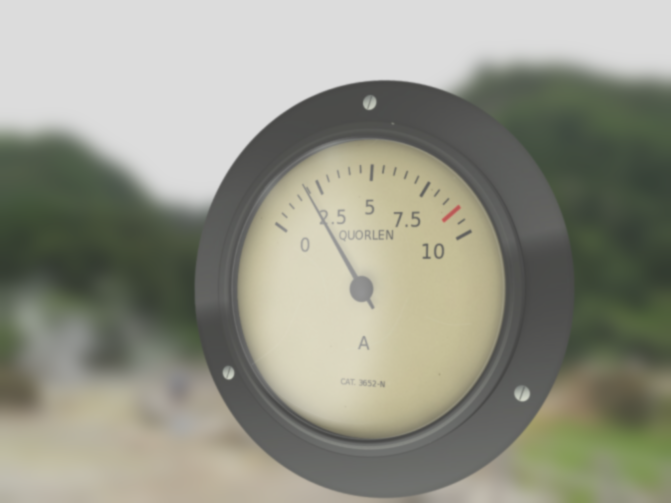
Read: 2 (A)
